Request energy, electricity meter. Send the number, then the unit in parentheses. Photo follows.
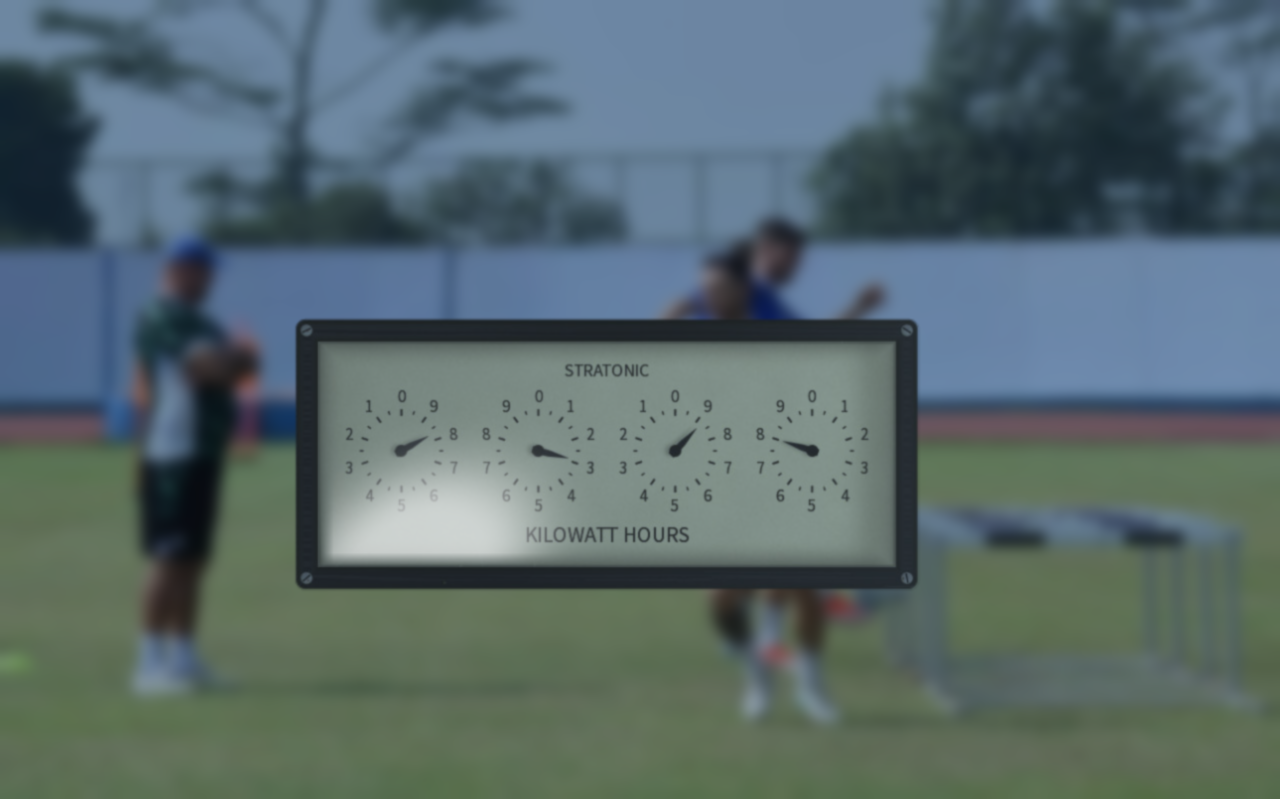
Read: 8288 (kWh)
